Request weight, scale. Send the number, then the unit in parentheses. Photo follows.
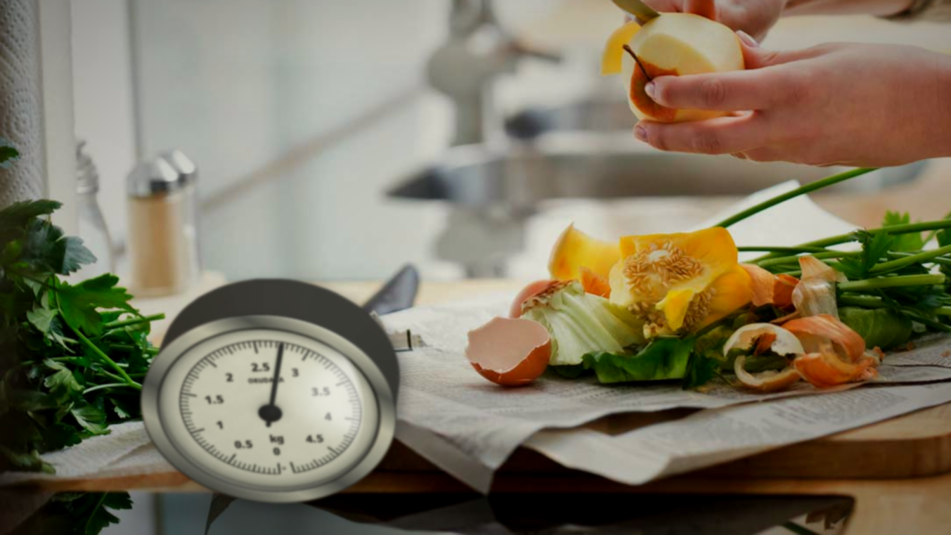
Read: 2.75 (kg)
